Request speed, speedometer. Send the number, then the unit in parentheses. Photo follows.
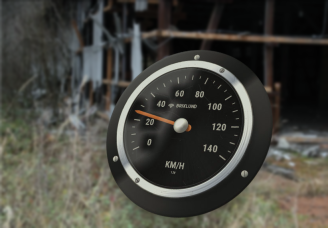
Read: 25 (km/h)
